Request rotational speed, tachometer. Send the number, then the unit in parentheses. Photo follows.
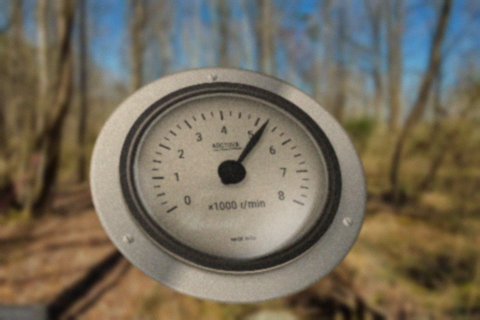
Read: 5250 (rpm)
